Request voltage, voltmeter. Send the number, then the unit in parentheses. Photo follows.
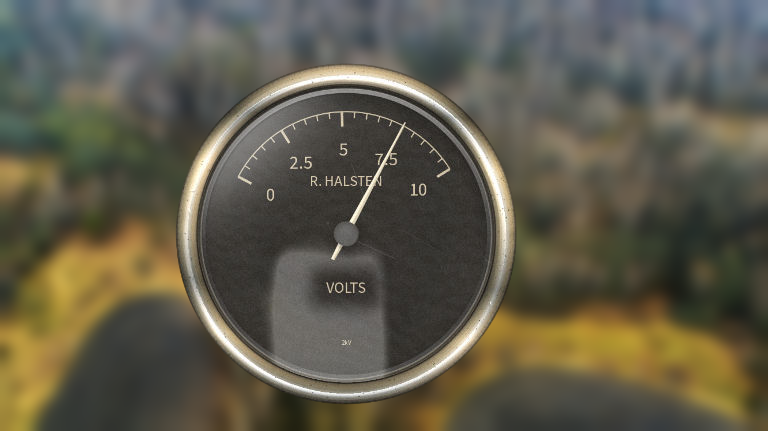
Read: 7.5 (V)
